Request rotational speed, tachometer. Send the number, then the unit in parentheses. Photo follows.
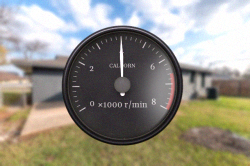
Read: 4000 (rpm)
